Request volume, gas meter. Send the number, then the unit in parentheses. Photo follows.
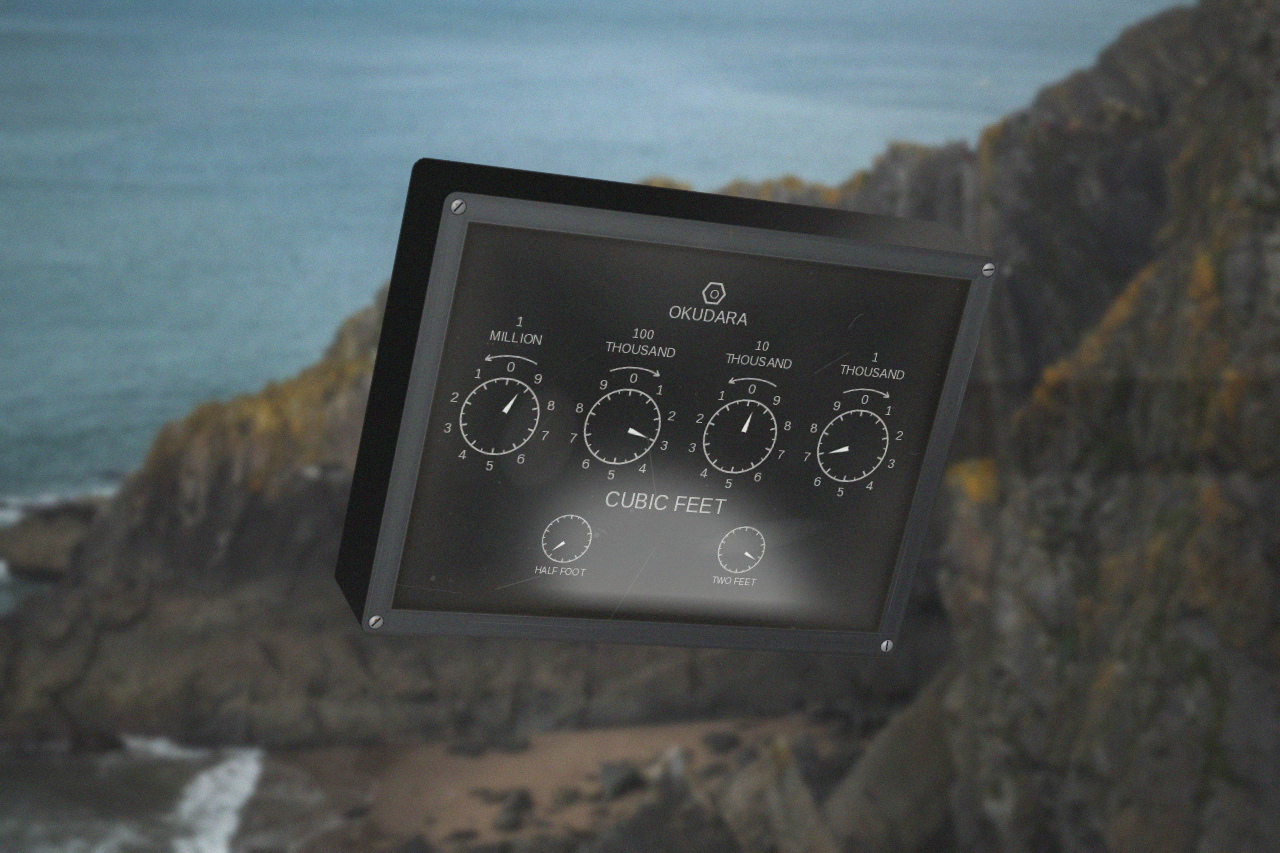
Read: 929700 (ft³)
